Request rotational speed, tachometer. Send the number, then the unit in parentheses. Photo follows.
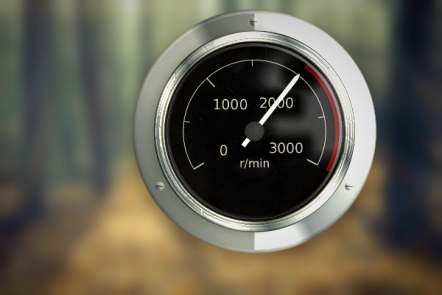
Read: 2000 (rpm)
